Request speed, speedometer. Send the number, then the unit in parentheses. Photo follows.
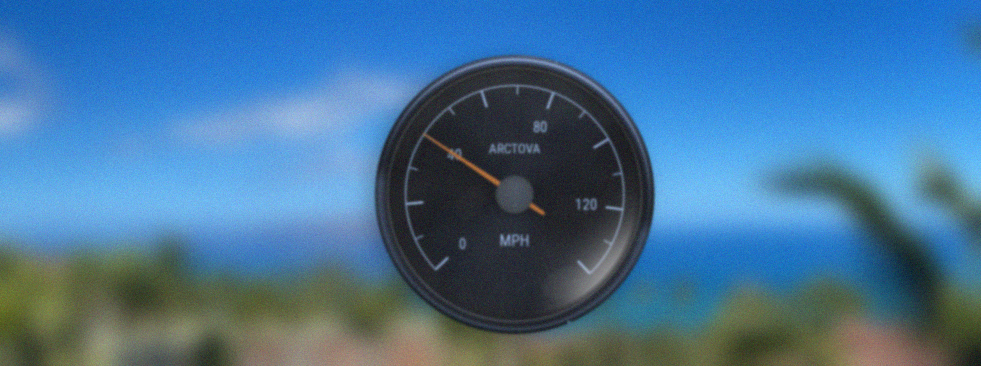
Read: 40 (mph)
